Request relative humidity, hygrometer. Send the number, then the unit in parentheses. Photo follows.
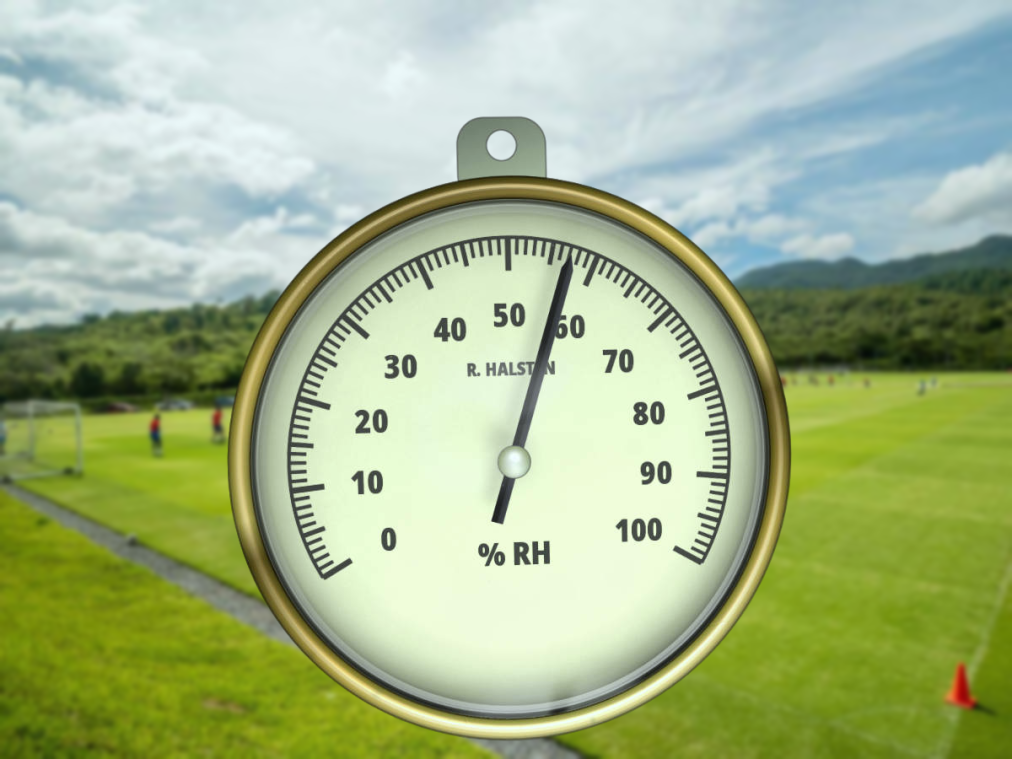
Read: 57 (%)
